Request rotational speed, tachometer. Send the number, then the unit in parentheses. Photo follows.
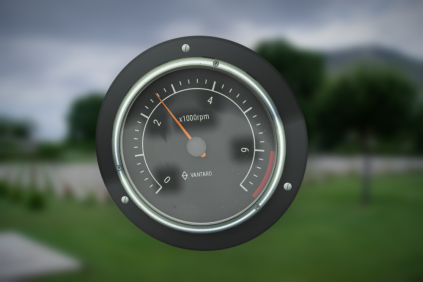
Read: 2600 (rpm)
